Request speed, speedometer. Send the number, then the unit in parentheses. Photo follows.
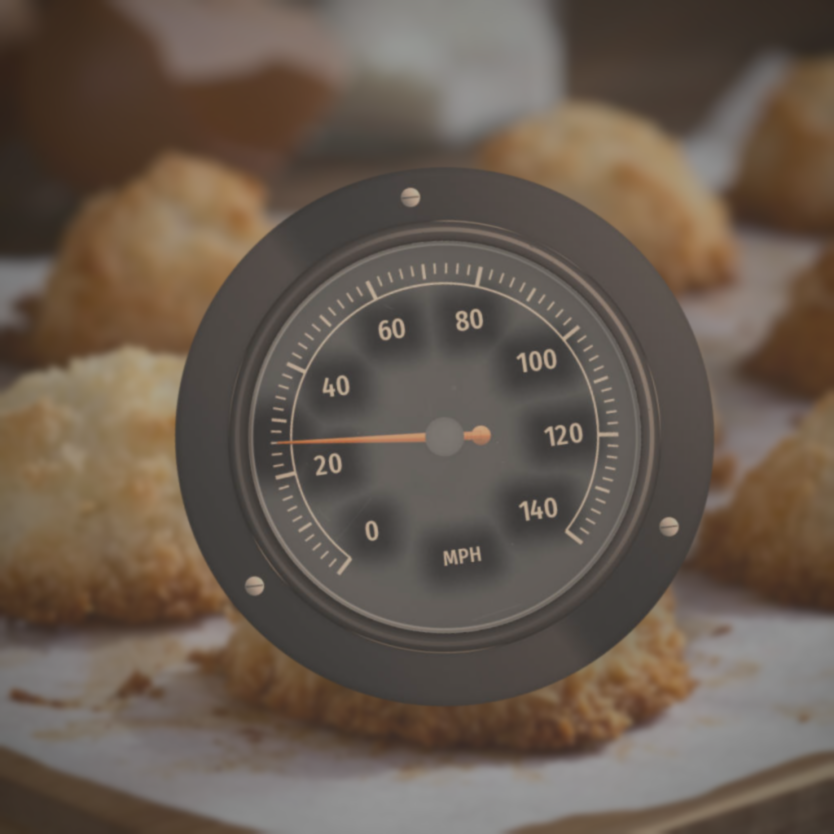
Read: 26 (mph)
